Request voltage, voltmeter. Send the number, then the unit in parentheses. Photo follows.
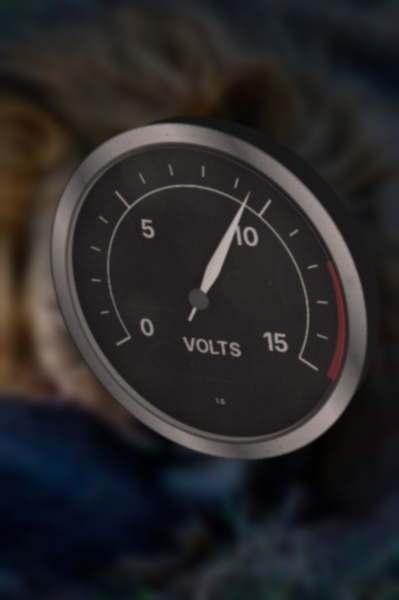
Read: 9.5 (V)
